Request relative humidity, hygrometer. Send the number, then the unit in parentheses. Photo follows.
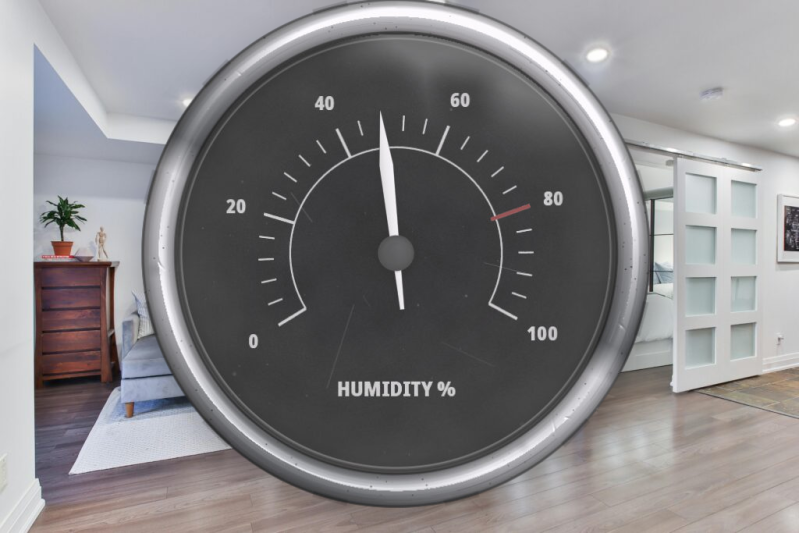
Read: 48 (%)
